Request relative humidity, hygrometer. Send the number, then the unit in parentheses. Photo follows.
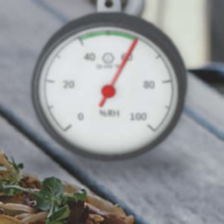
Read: 60 (%)
